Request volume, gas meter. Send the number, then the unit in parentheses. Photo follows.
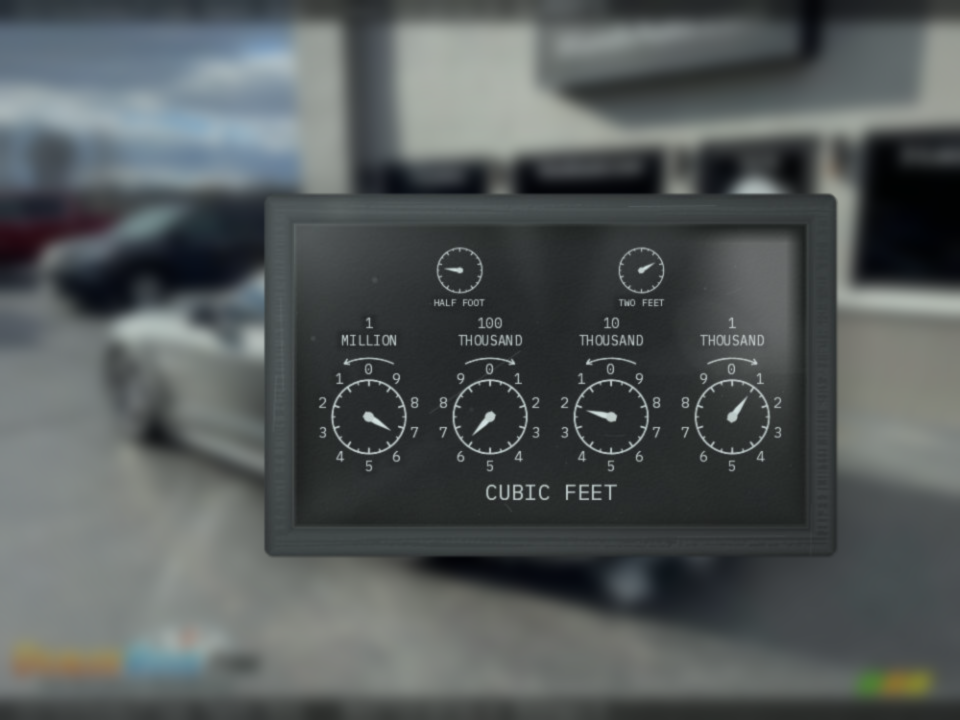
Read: 662100 (ft³)
